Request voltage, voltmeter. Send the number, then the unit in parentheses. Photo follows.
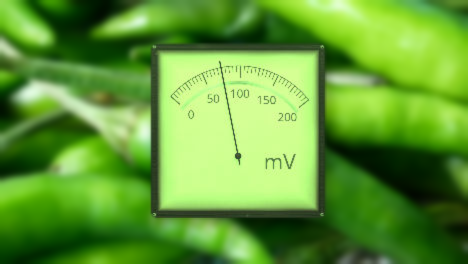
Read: 75 (mV)
